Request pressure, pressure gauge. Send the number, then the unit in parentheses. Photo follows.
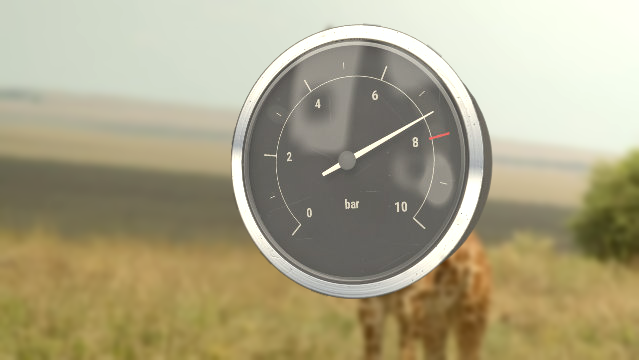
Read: 7.5 (bar)
